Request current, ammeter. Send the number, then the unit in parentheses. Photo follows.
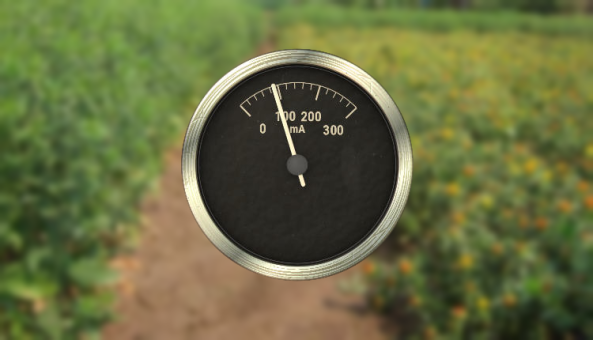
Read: 90 (mA)
